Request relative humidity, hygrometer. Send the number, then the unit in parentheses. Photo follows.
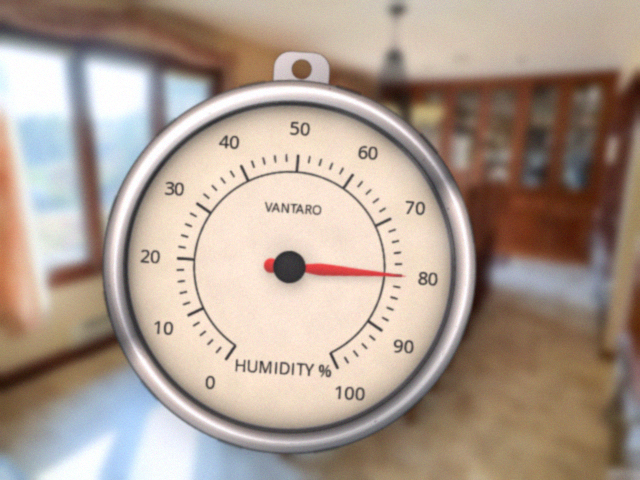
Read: 80 (%)
